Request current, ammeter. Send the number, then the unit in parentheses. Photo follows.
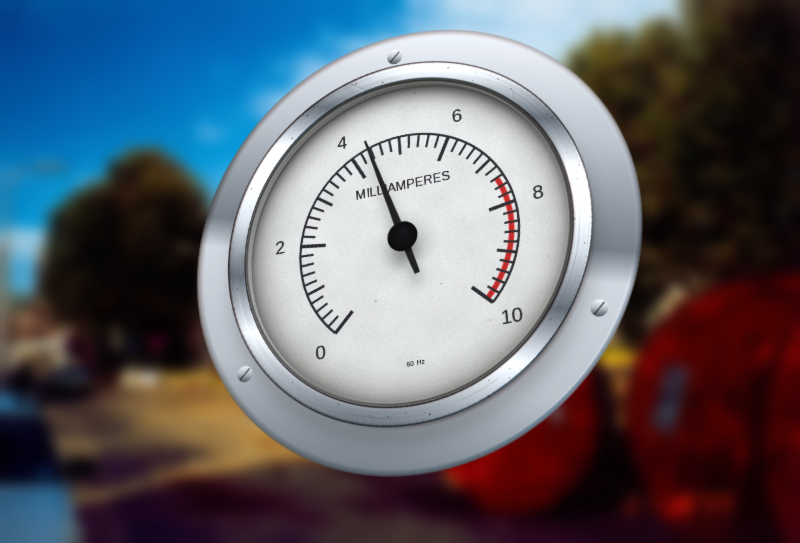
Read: 4.4 (mA)
